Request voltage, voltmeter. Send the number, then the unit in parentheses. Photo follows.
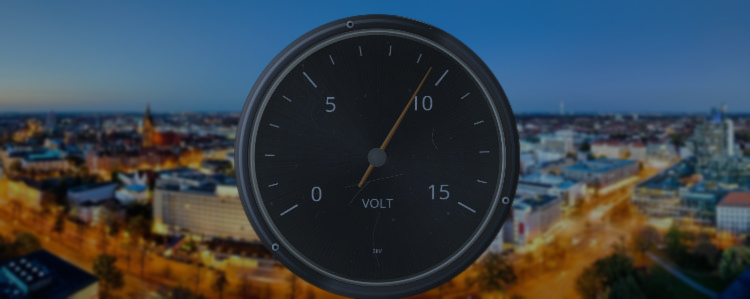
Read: 9.5 (V)
